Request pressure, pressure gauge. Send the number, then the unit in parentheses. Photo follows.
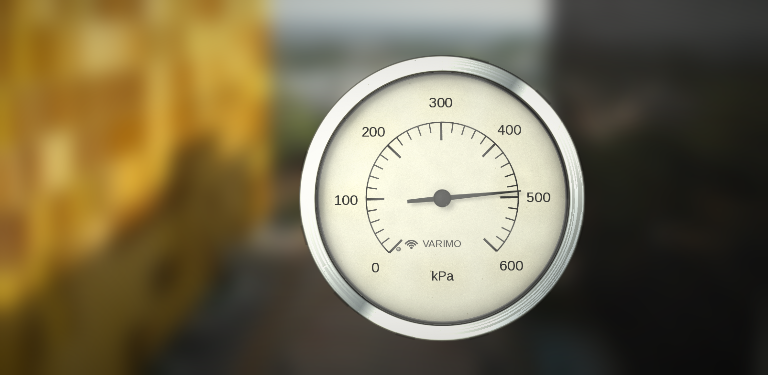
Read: 490 (kPa)
